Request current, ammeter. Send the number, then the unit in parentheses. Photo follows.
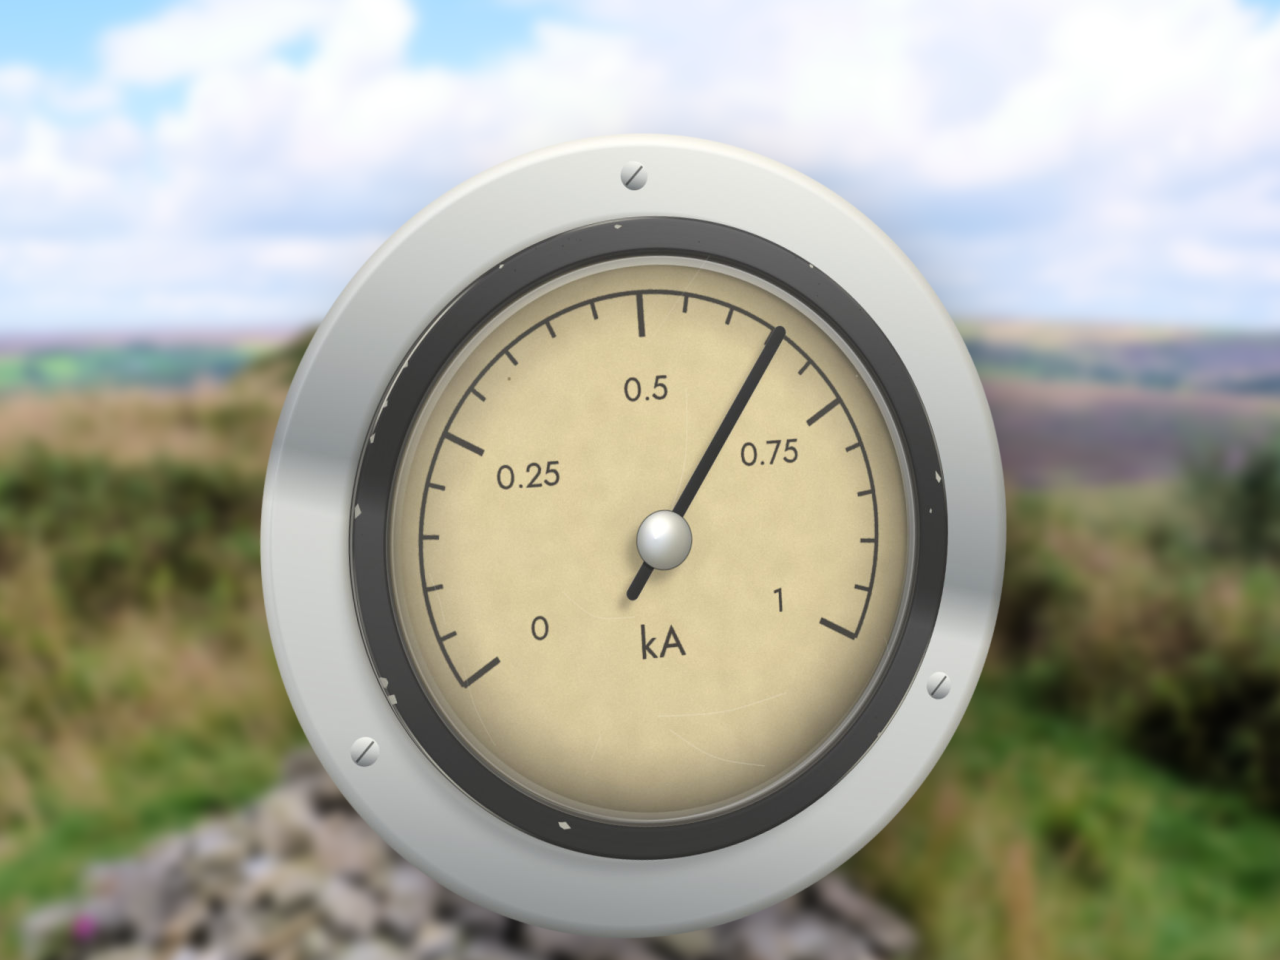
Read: 0.65 (kA)
